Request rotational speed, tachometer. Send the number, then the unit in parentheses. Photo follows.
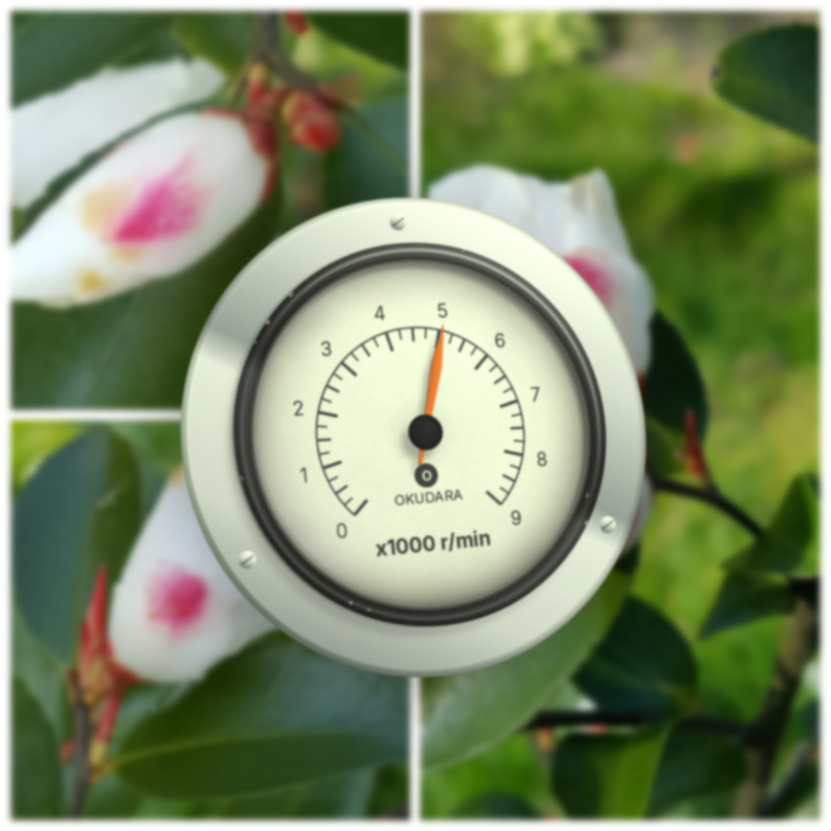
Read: 5000 (rpm)
